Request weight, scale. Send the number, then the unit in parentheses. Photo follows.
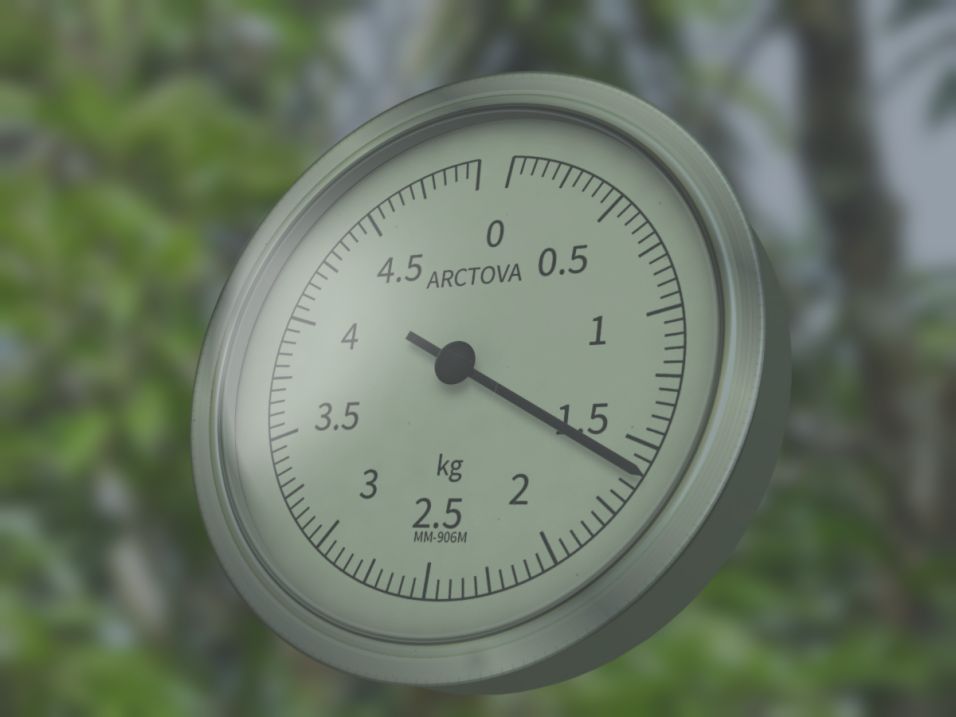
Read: 1.6 (kg)
